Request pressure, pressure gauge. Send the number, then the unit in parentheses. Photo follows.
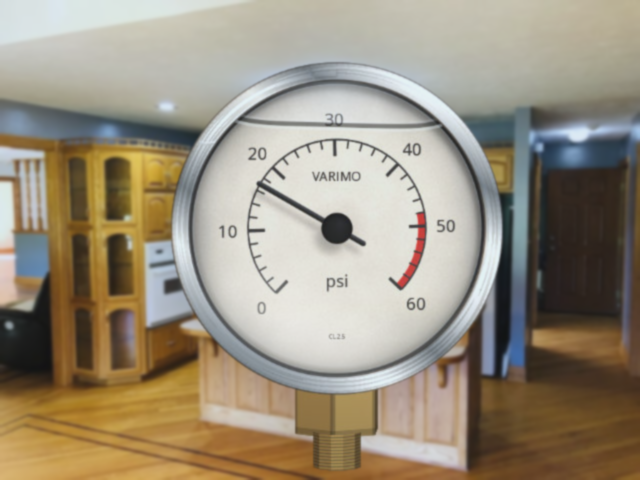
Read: 17 (psi)
